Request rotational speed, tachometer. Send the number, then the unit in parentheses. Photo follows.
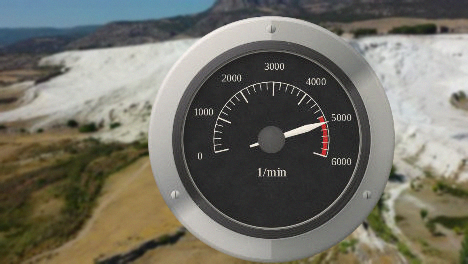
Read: 5000 (rpm)
